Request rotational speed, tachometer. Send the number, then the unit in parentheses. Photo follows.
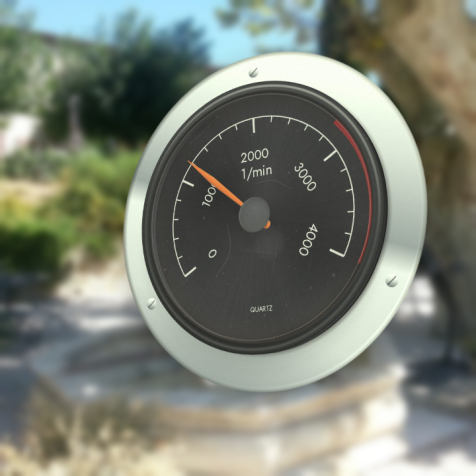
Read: 1200 (rpm)
